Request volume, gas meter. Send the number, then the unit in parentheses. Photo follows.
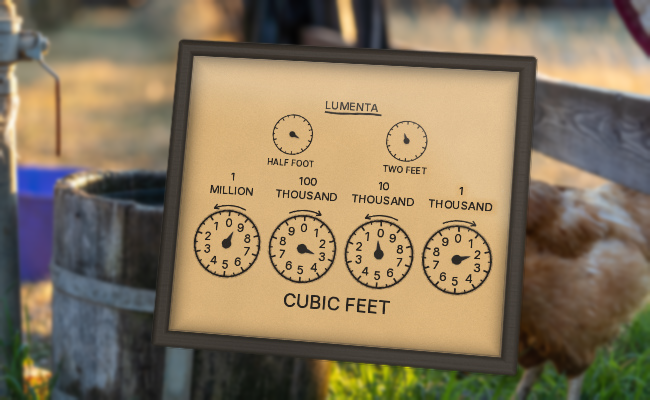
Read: 930200 (ft³)
